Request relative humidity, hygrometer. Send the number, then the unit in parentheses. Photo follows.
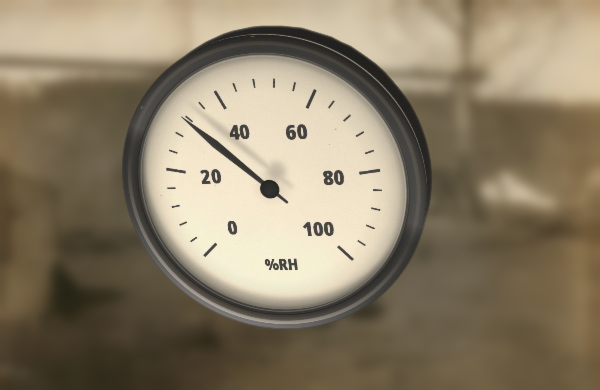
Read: 32 (%)
